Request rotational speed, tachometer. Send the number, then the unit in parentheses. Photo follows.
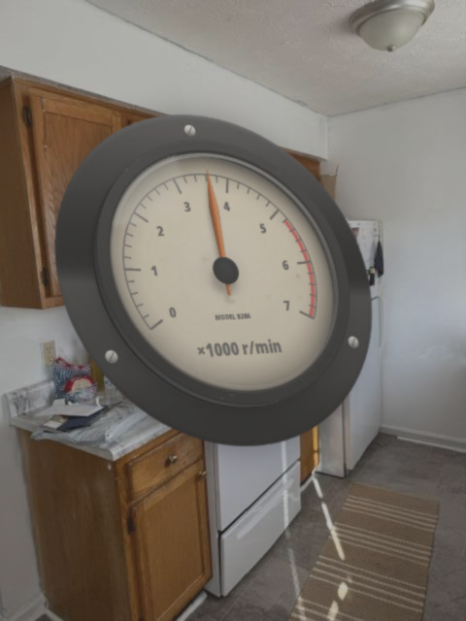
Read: 3600 (rpm)
